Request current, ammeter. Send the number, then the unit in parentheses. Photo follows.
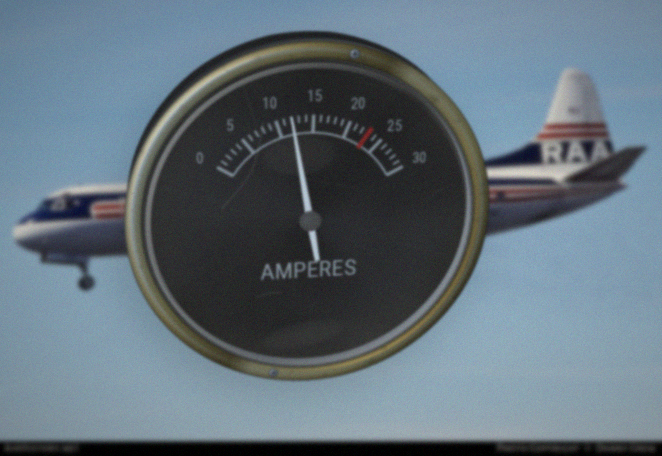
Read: 12 (A)
